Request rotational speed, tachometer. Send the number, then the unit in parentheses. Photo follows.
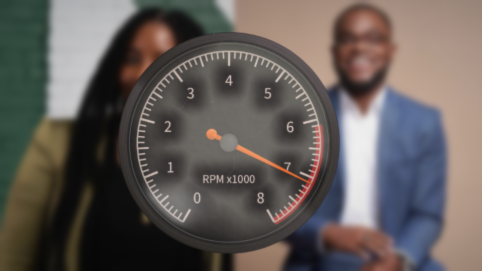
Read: 7100 (rpm)
